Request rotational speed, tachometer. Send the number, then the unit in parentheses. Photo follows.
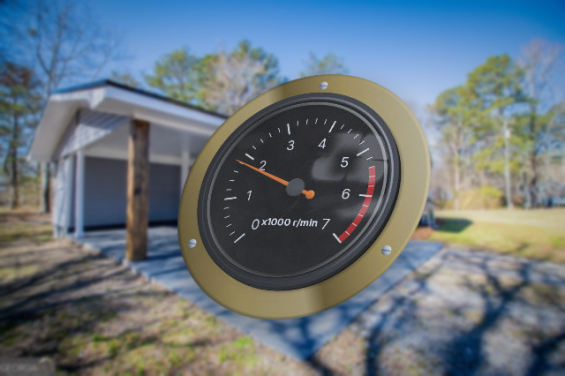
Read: 1800 (rpm)
